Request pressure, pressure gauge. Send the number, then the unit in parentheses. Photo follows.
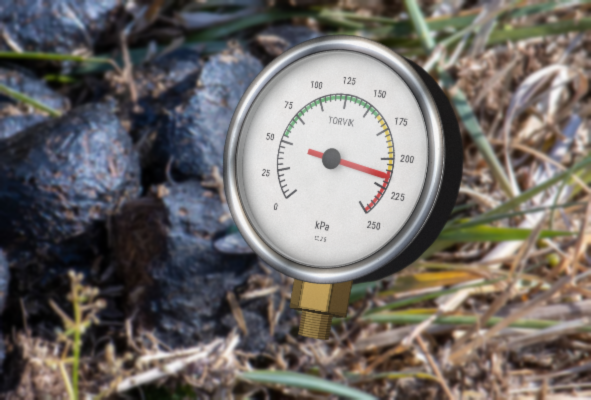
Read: 215 (kPa)
